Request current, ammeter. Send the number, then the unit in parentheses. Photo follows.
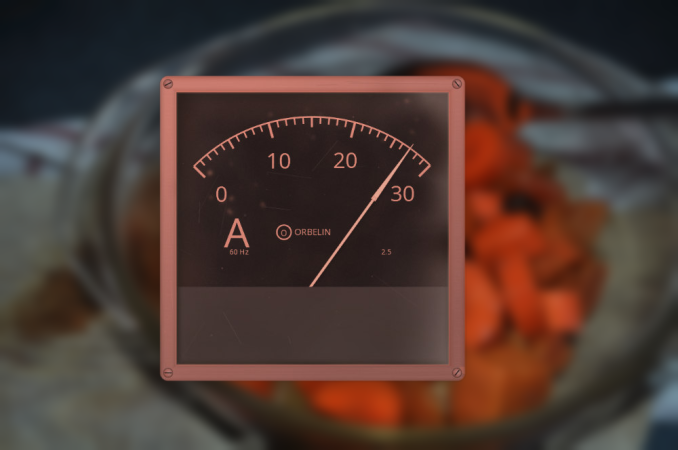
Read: 27 (A)
